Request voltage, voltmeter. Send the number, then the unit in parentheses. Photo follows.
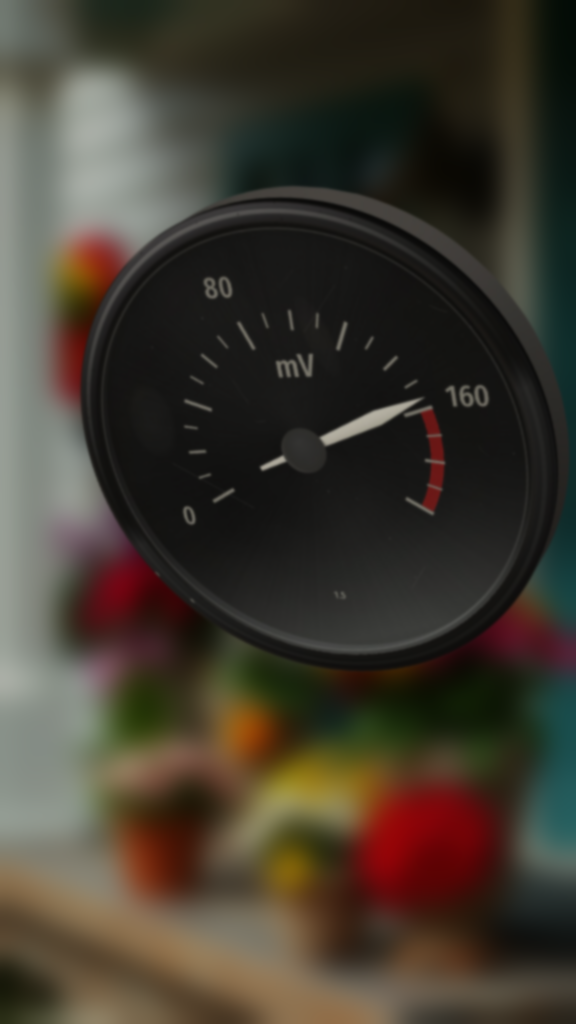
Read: 155 (mV)
